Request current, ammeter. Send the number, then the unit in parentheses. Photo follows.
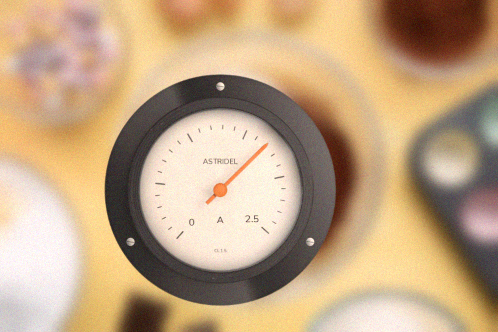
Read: 1.7 (A)
